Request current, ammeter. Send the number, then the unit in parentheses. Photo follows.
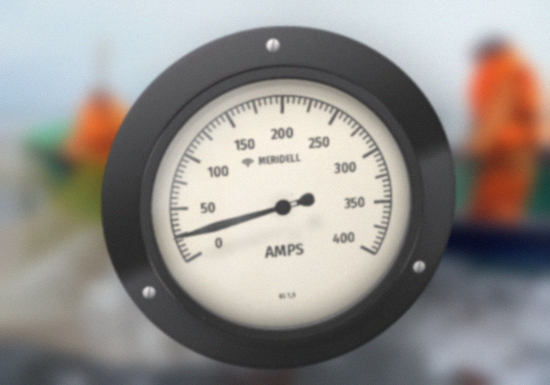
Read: 25 (A)
